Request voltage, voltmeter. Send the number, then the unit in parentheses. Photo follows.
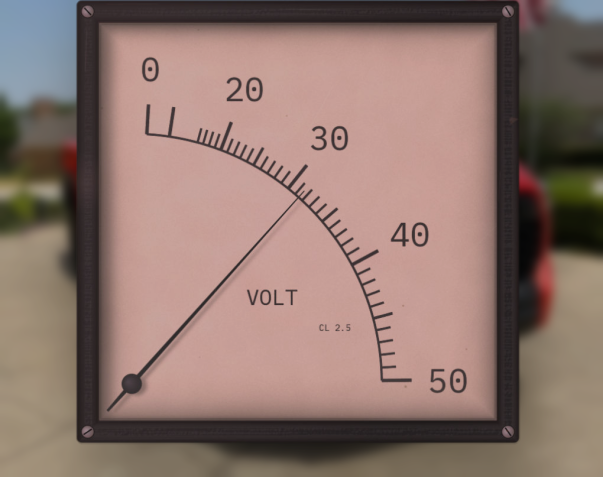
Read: 31.5 (V)
